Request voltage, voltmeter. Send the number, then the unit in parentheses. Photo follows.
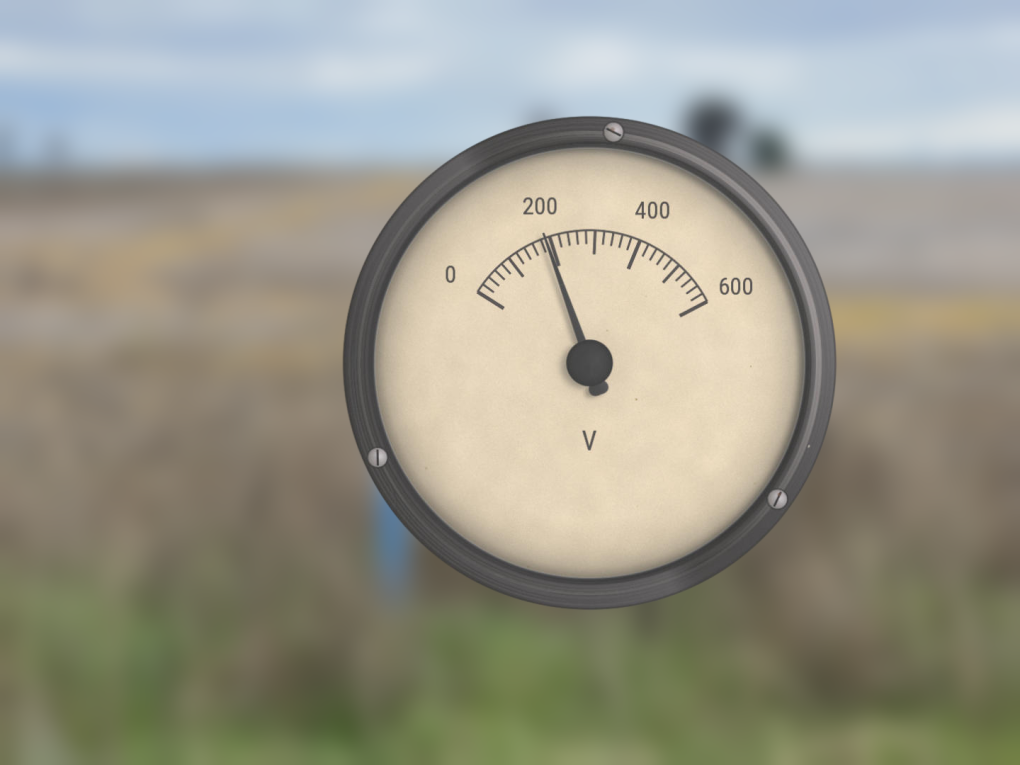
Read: 190 (V)
